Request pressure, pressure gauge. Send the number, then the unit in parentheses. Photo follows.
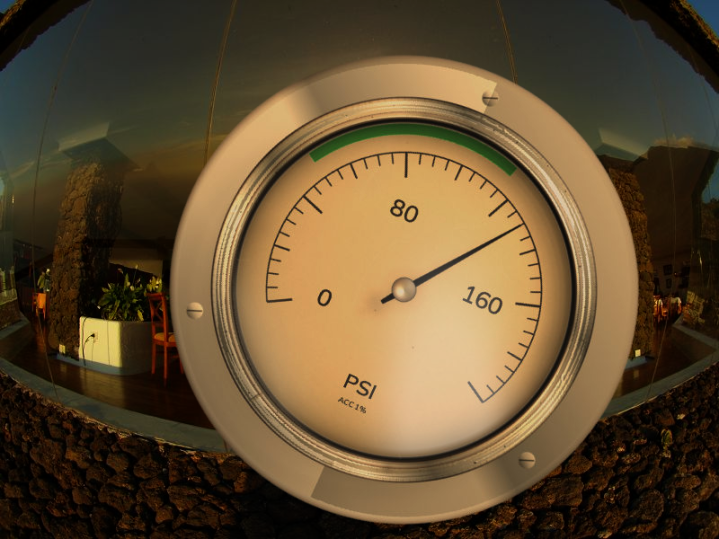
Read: 130 (psi)
